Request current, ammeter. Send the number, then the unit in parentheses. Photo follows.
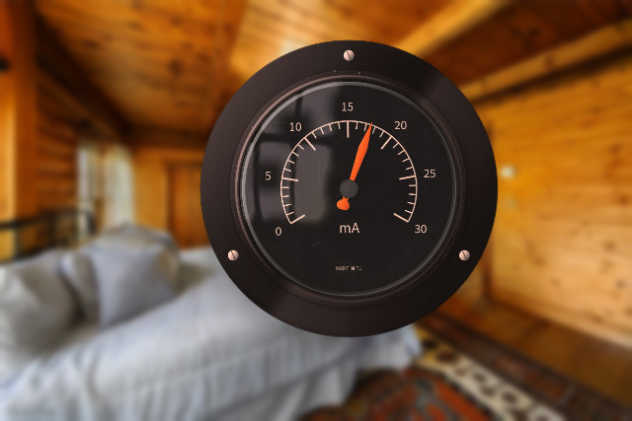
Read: 17.5 (mA)
